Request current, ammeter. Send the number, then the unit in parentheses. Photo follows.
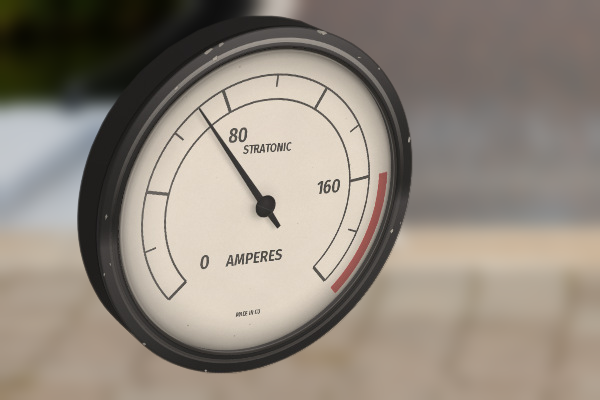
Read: 70 (A)
